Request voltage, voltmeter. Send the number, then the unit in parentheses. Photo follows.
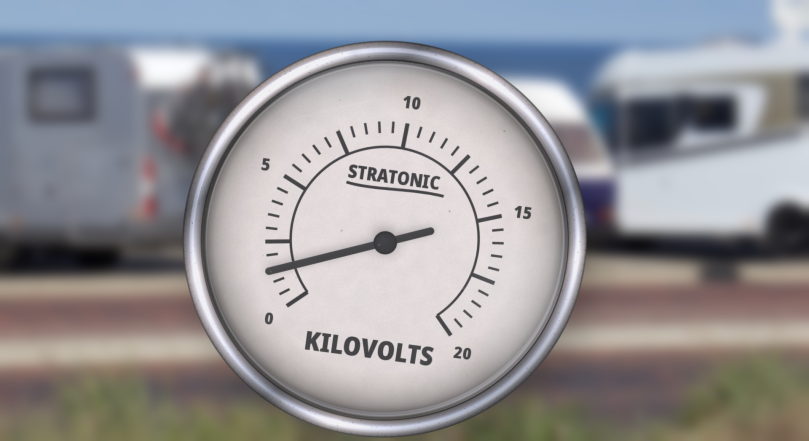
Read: 1.5 (kV)
